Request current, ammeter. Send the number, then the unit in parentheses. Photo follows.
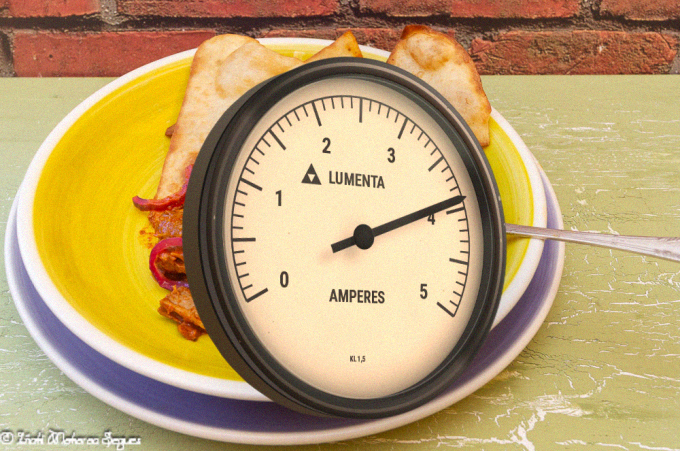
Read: 3.9 (A)
